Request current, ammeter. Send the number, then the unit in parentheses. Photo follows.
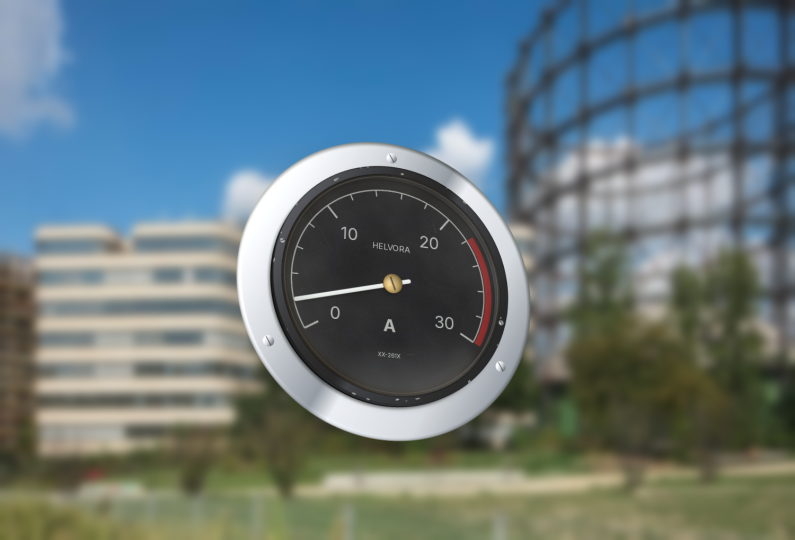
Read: 2 (A)
